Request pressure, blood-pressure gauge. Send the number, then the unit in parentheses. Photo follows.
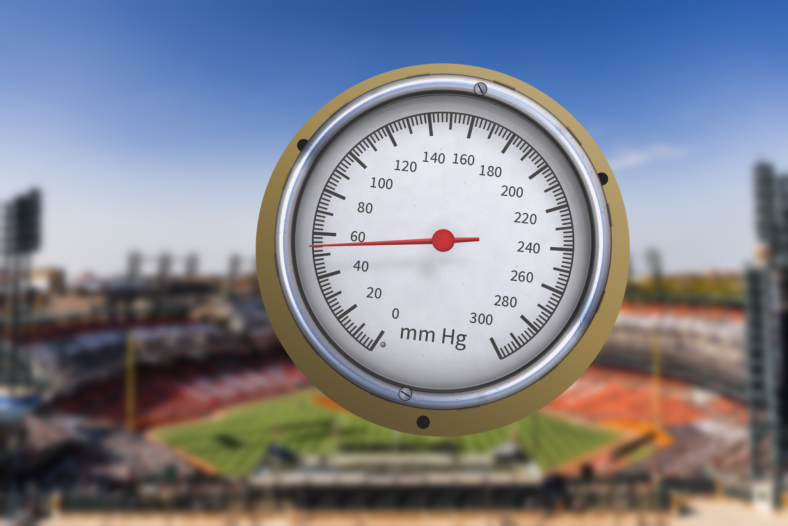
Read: 54 (mmHg)
